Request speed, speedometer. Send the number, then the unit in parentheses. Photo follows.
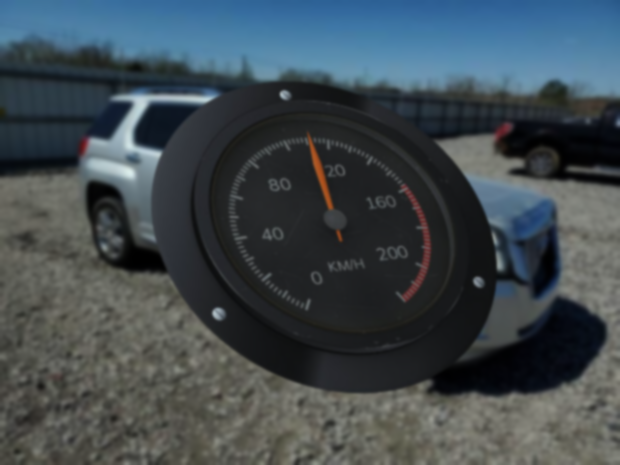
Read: 110 (km/h)
